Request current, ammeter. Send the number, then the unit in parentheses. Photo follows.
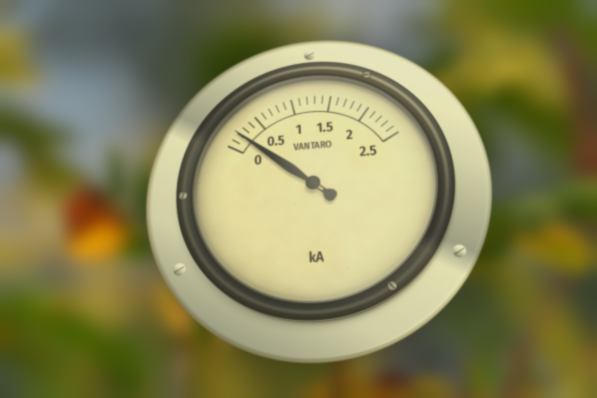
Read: 0.2 (kA)
